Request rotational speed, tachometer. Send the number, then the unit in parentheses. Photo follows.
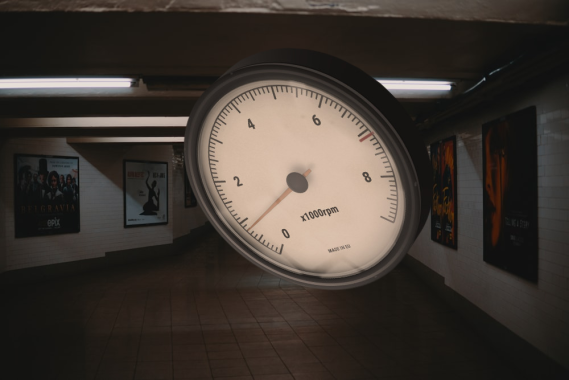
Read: 800 (rpm)
